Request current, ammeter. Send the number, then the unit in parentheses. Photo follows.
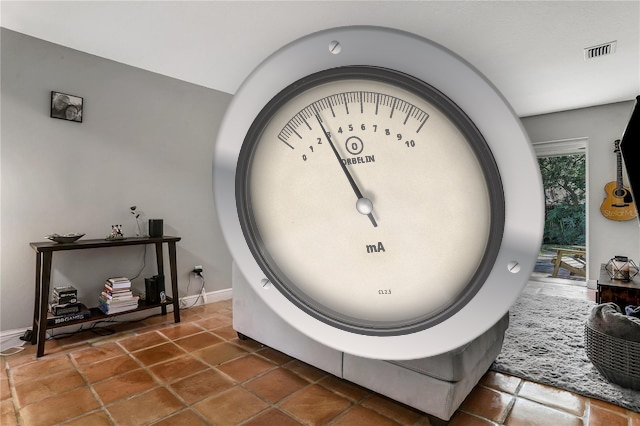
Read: 3 (mA)
